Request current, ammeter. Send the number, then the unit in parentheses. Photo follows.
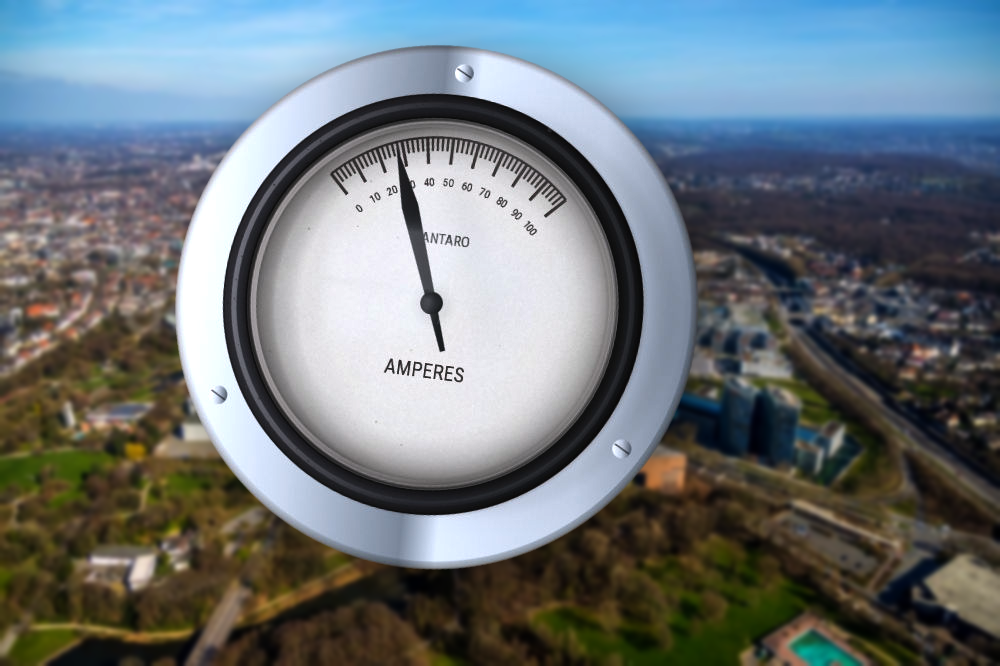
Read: 28 (A)
